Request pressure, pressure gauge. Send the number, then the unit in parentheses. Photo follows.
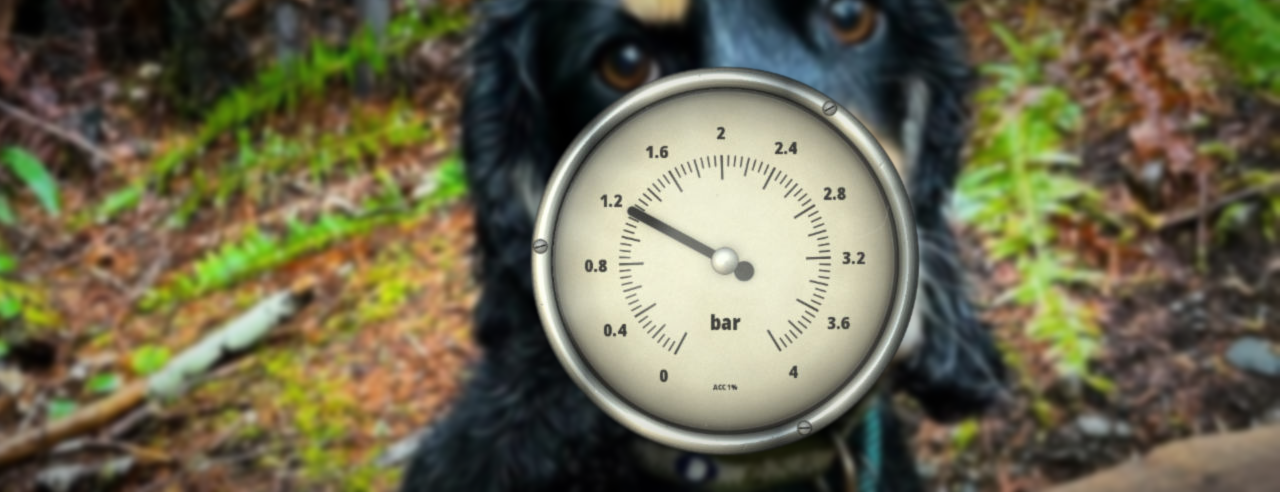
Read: 1.2 (bar)
